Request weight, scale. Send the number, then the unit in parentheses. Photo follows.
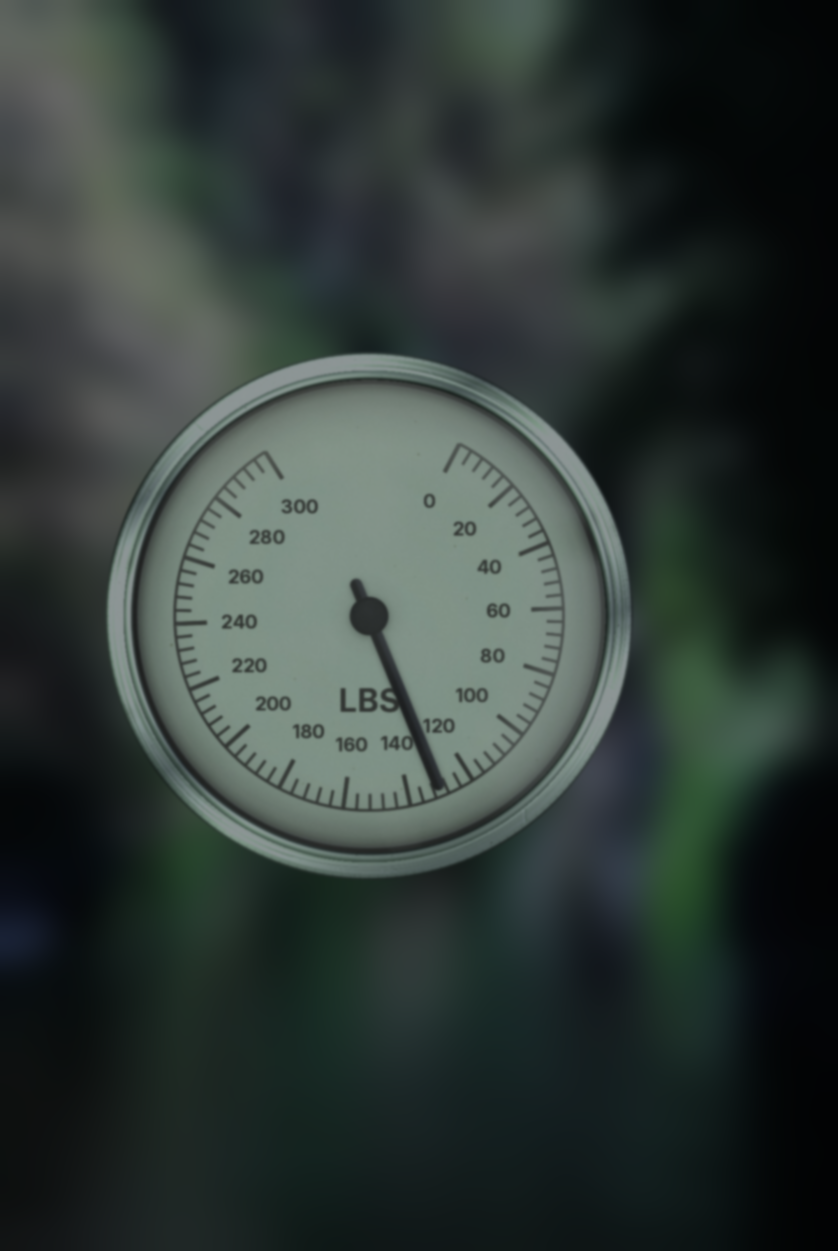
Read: 130 (lb)
